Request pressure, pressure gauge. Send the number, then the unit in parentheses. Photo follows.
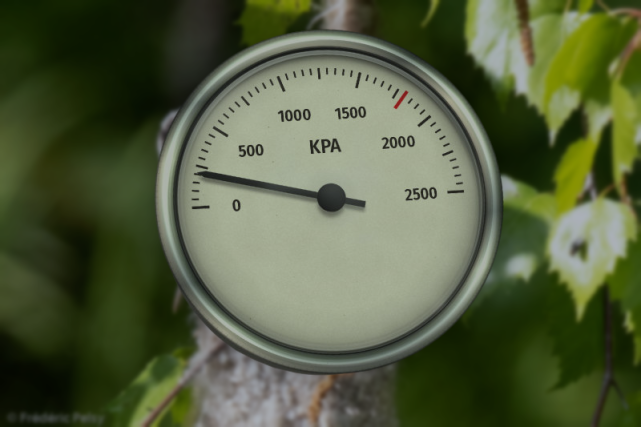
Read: 200 (kPa)
